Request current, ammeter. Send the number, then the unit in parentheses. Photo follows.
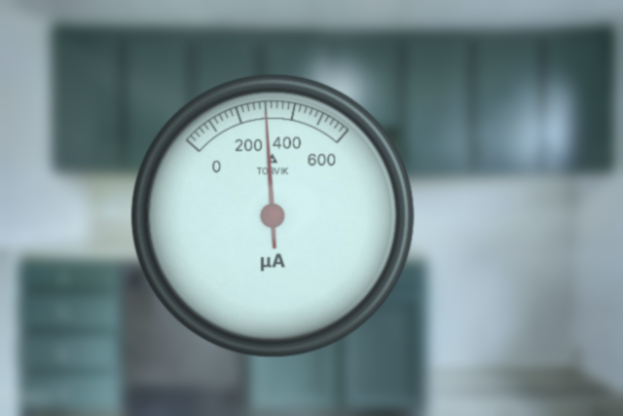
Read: 300 (µA)
